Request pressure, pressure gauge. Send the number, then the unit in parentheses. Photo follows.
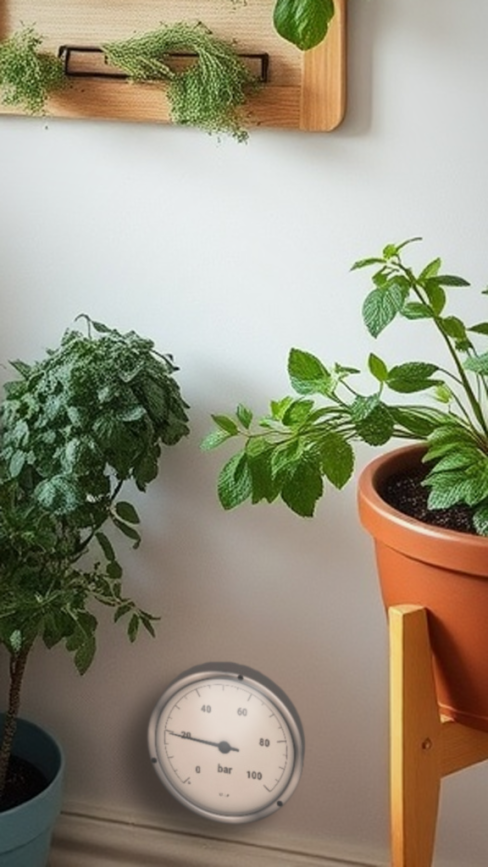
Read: 20 (bar)
